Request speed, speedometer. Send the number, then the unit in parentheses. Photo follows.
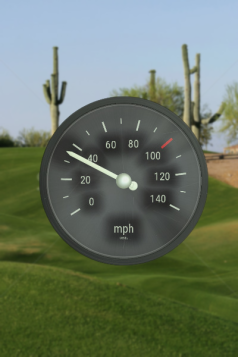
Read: 35 (mph)
